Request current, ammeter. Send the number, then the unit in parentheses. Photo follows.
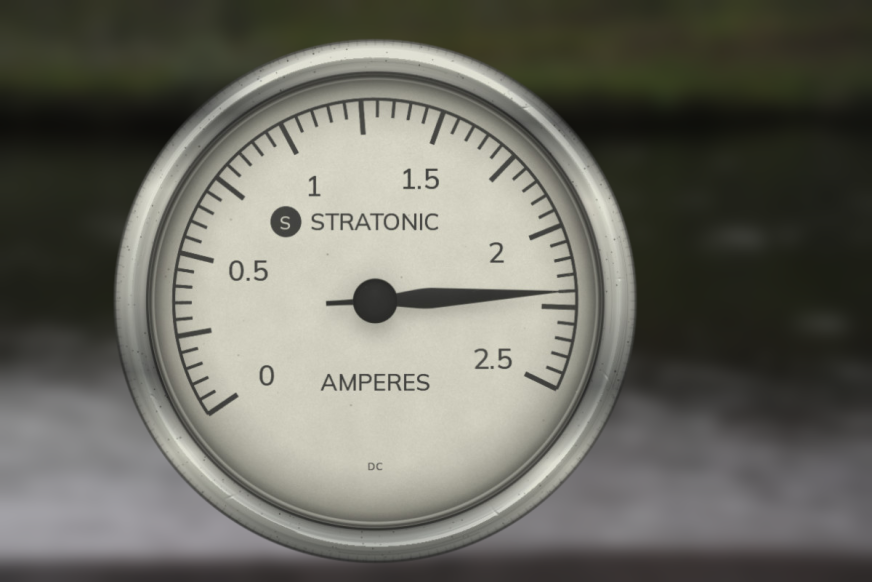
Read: 2.2 (A)
